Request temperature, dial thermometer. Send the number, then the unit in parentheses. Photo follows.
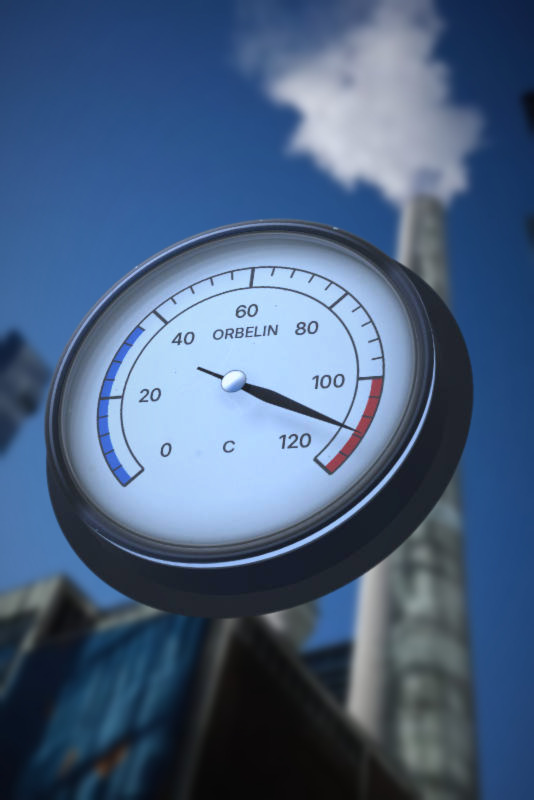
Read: 112 (°C)
